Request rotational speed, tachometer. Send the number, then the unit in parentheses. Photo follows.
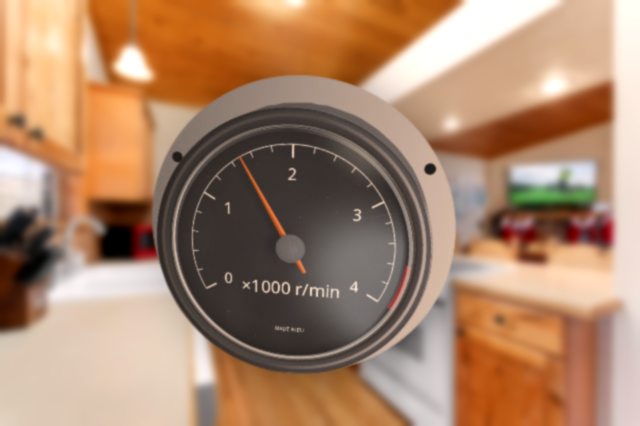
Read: 1500 (rpm)
